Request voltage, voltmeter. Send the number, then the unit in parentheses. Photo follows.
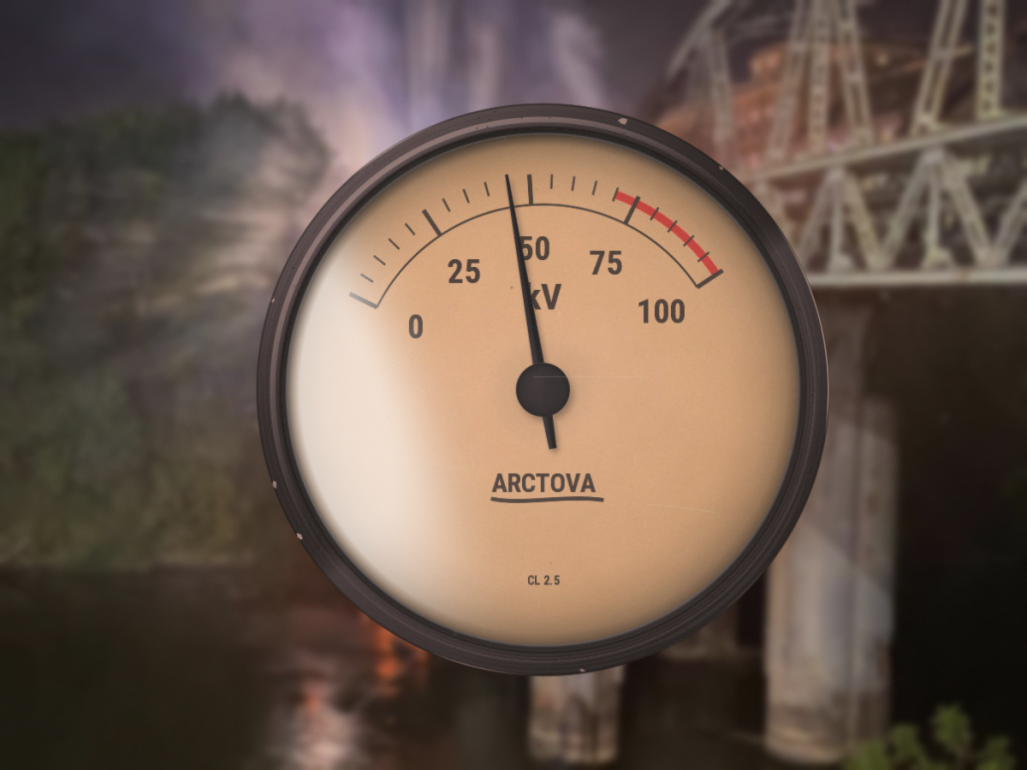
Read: 45 (kV)
